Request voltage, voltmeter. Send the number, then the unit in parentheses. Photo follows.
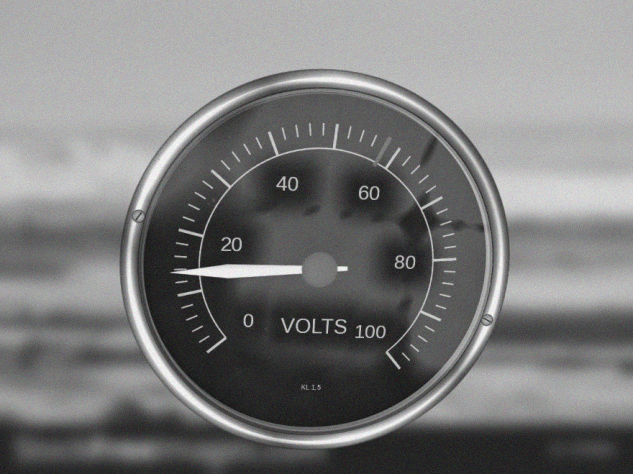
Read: 14 (V)
